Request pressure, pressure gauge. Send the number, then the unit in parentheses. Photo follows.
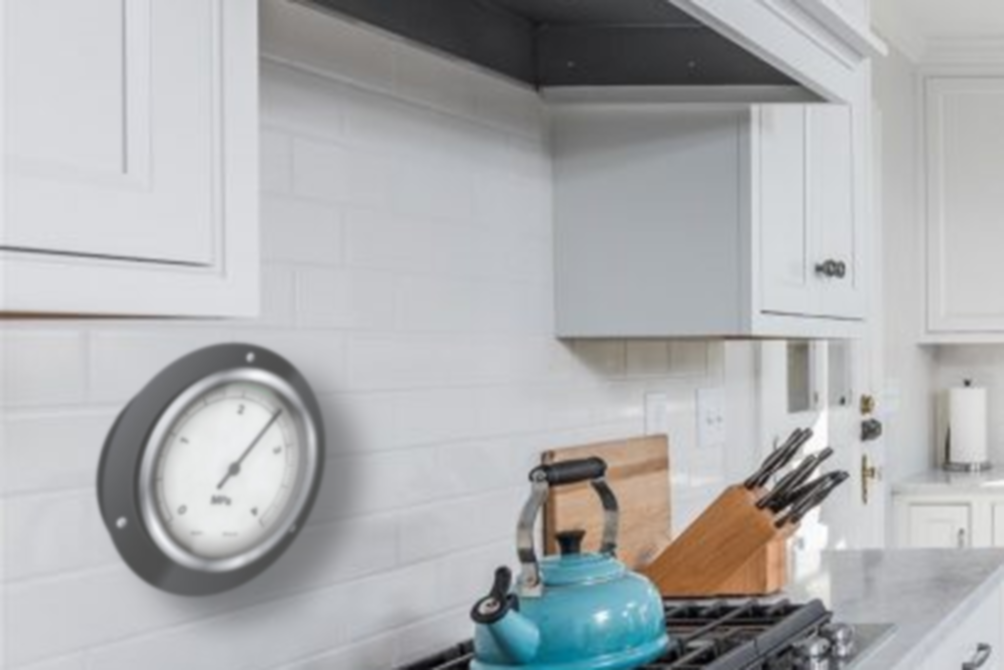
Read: 2.5 (MPa)
